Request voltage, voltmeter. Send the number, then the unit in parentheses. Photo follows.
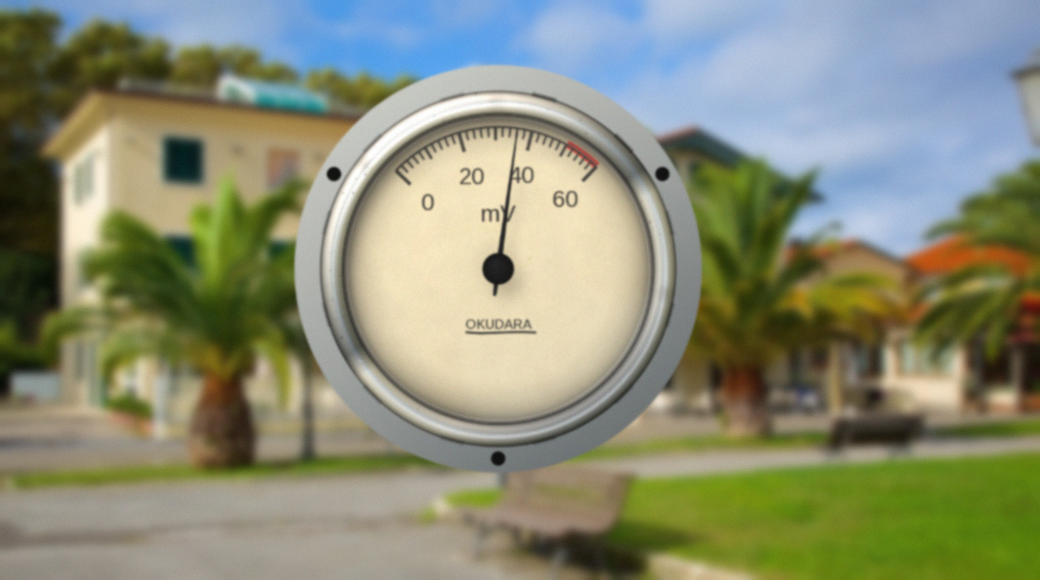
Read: 36 (mV)
